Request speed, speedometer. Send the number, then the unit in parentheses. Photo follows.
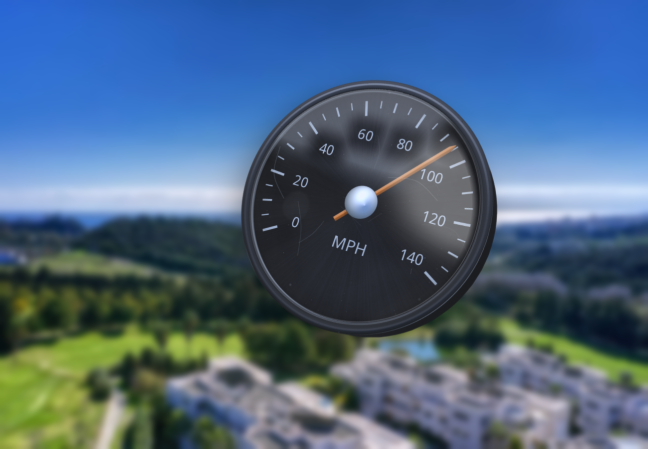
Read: 95 (mph)
